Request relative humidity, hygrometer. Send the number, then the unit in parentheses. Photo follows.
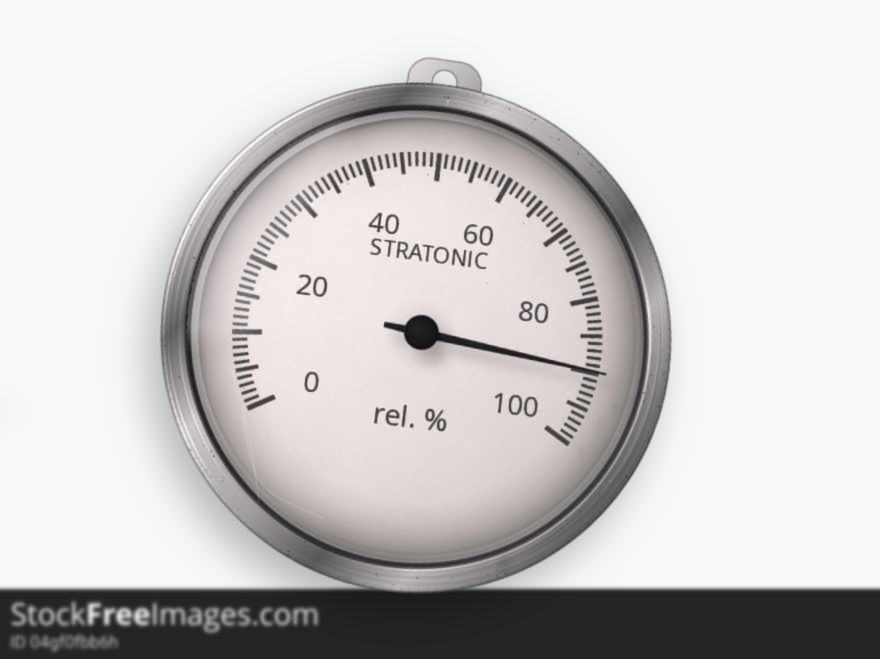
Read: 90 (%)
